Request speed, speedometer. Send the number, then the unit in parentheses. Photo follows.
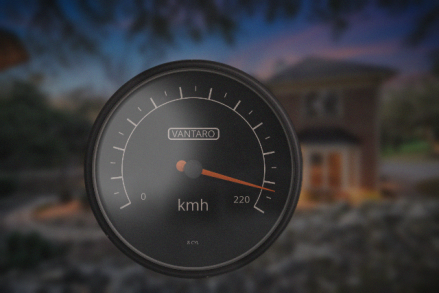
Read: 205 (km/h)
